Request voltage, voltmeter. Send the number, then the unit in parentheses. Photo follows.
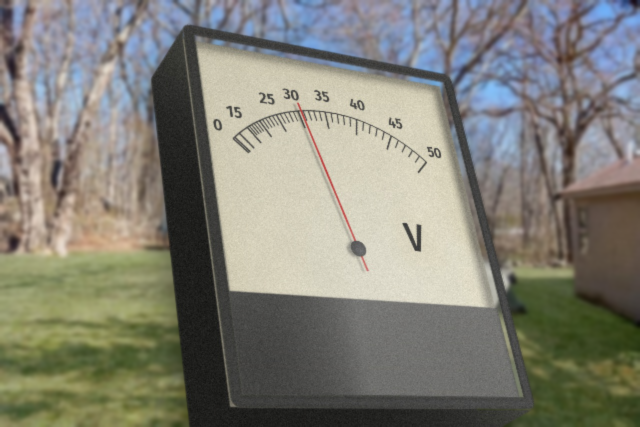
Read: 30 (V)
